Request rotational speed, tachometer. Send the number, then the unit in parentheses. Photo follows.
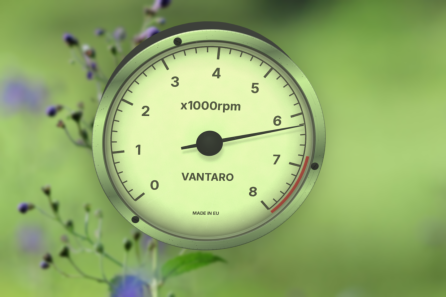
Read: 6200 (rpm)
